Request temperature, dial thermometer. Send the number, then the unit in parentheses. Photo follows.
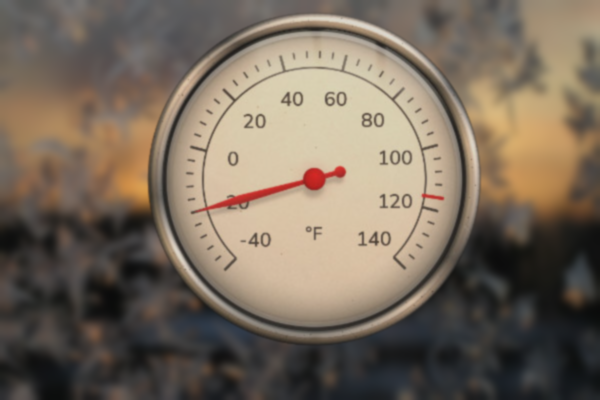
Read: -20 (°F)
